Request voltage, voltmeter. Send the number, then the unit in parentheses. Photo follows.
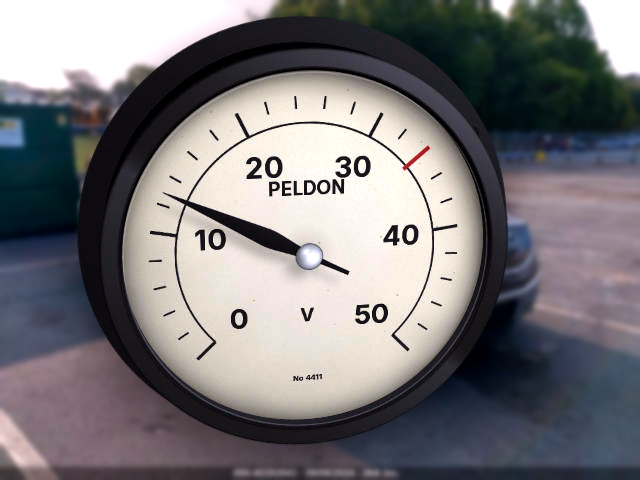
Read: 13 (V)
